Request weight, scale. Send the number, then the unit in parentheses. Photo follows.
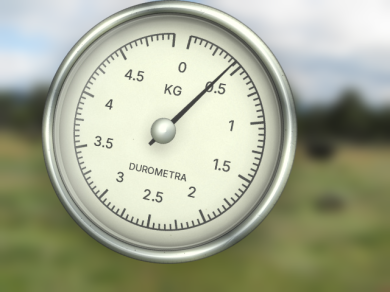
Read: 0.45 (kg)
